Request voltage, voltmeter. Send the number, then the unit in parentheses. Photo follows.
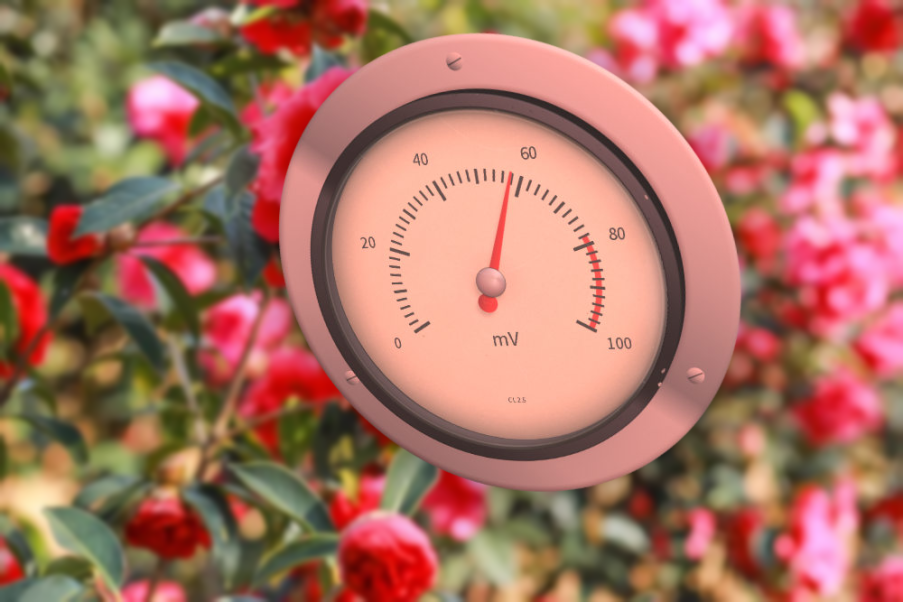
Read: 58 (mV)
